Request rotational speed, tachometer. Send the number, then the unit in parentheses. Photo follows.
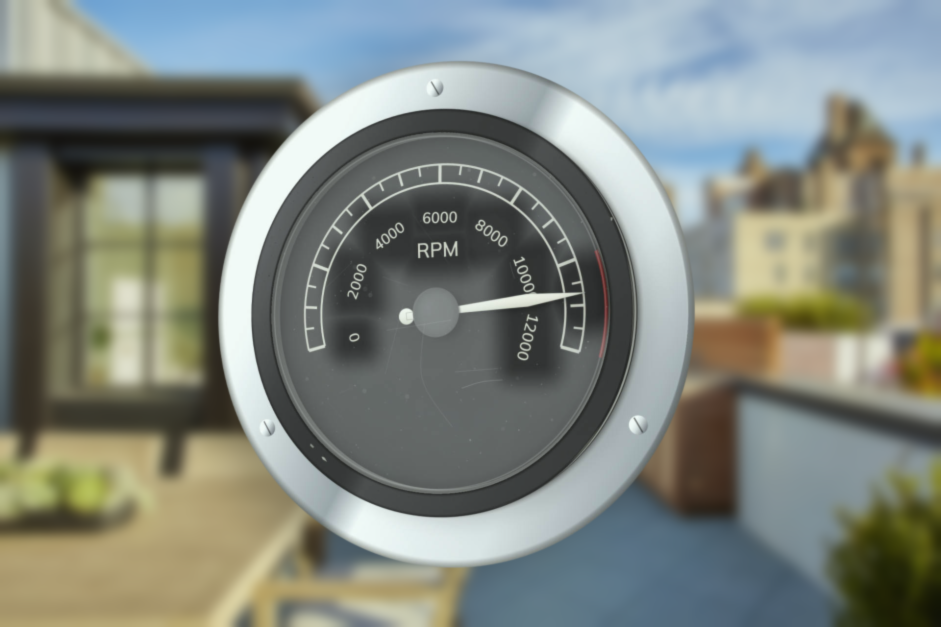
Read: 10750 (rpm)
